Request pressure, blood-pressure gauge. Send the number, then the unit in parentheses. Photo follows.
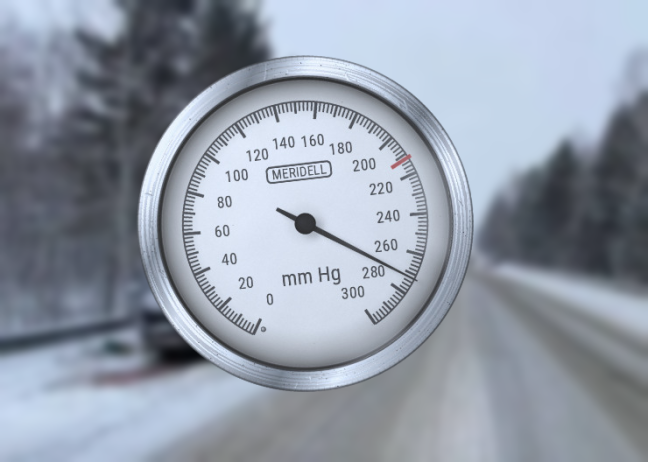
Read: 272 (mmHg)
